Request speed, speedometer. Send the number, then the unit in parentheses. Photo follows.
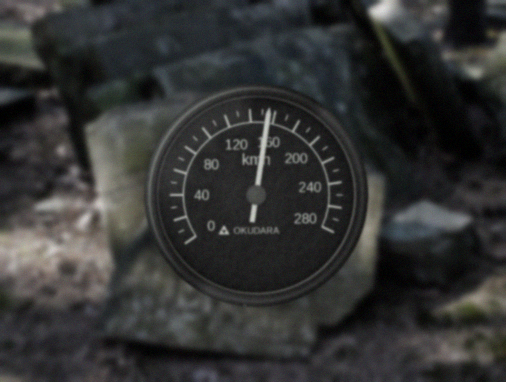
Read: 155 (km/h)
